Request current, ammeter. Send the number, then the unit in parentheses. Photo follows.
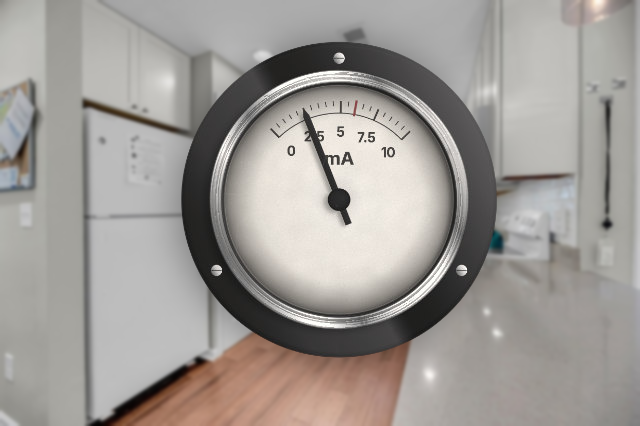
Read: 2.5 (mA)
